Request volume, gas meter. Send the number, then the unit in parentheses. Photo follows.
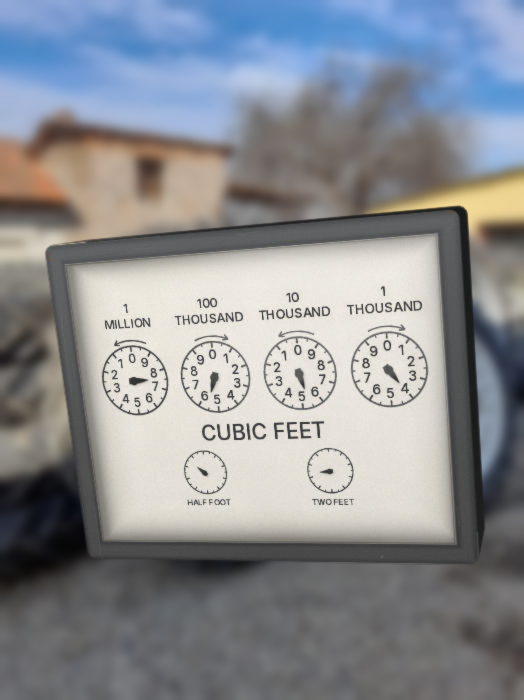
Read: 755400 (ft³)
